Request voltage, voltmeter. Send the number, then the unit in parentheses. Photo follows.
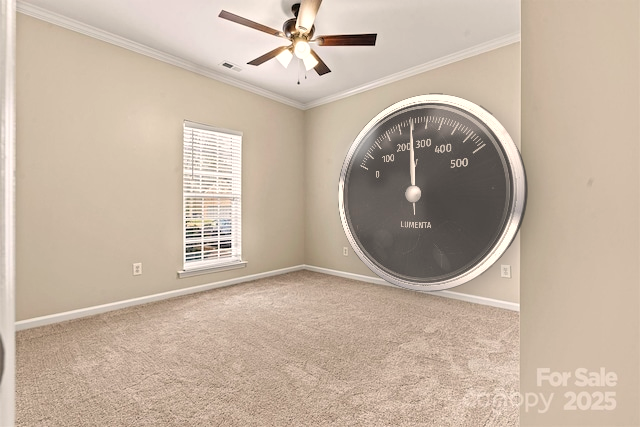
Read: 250 (V)
